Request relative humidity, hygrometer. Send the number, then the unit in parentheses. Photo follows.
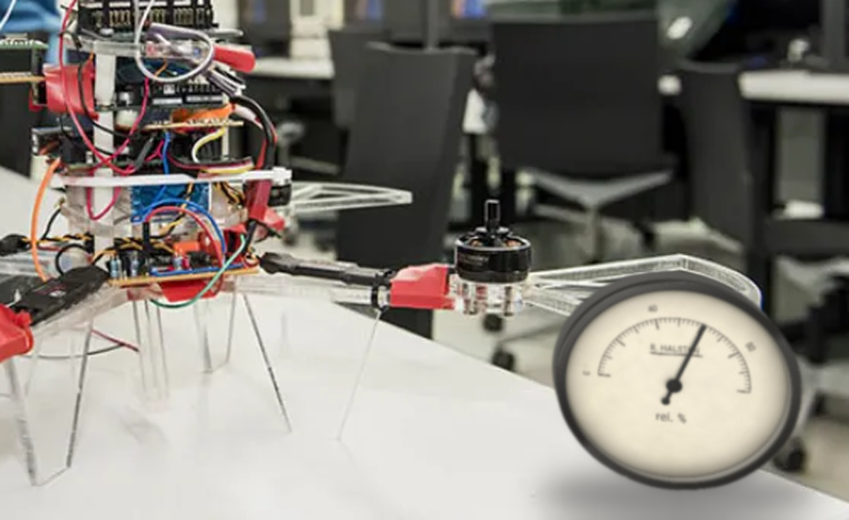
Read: 60 (%)
